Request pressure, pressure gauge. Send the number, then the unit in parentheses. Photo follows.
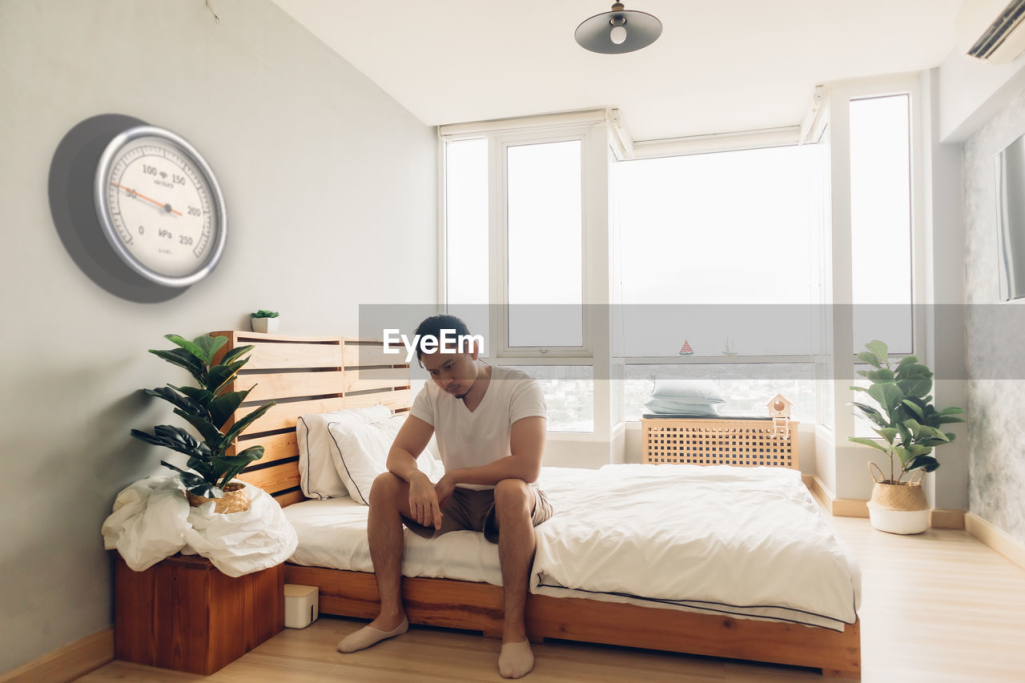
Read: 50 (kPa)
